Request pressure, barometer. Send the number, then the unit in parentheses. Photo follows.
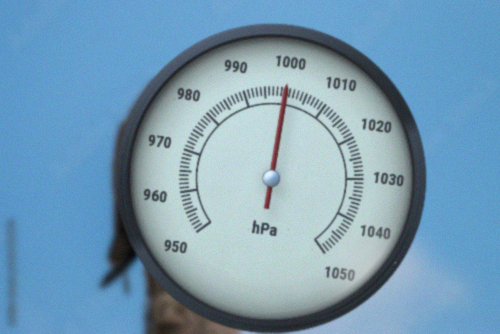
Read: 1000 (hPa)
